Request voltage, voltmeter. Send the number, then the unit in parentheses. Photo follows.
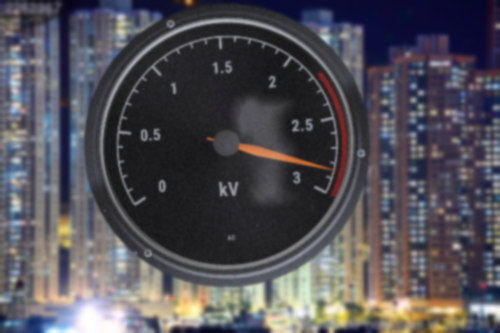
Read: 2.85 (kV)
